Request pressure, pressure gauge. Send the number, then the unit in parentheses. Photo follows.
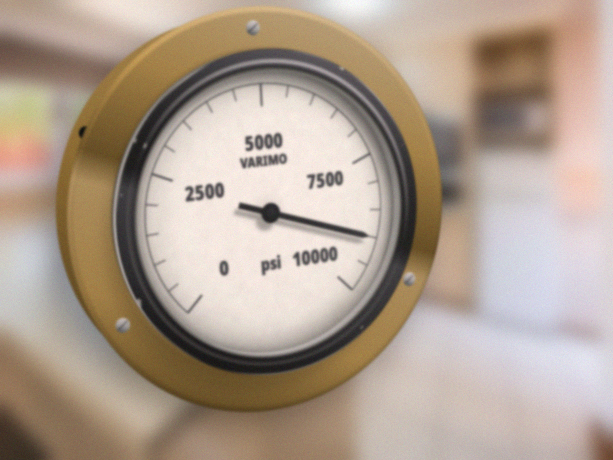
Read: 9000 (psi)
